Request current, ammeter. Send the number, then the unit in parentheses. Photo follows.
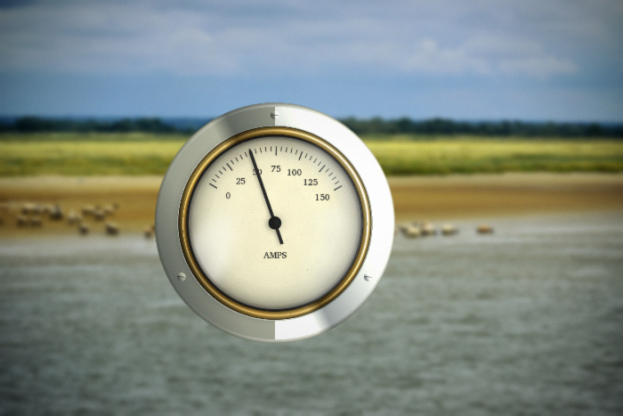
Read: 50 (A)
